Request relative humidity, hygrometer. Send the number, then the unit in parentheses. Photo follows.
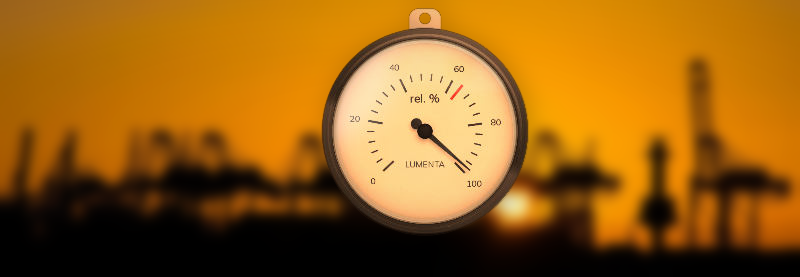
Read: 98 (%)
